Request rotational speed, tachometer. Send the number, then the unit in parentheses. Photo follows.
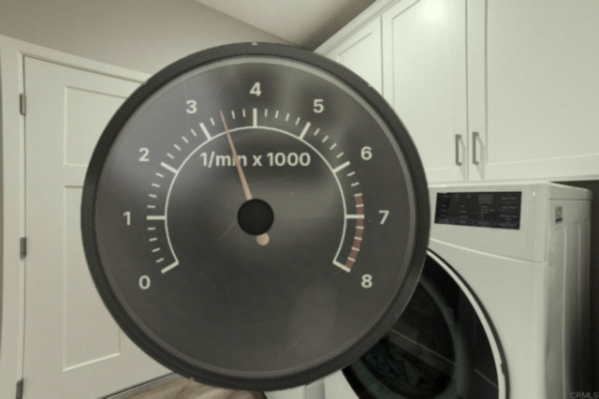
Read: 3400 (rpm)
